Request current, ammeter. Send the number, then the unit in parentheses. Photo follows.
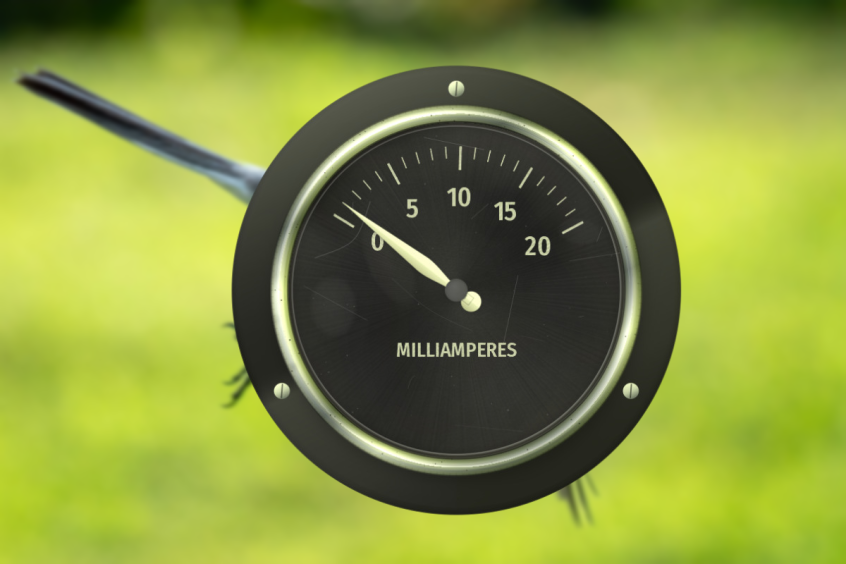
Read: 1 (mA)
